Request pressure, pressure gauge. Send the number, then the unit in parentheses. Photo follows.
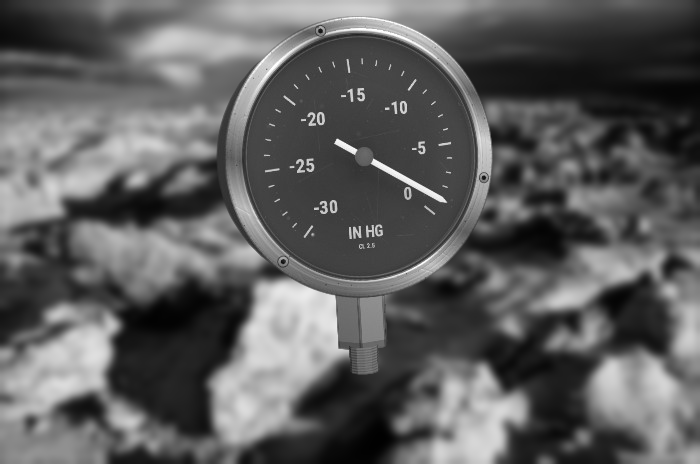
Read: -1 (inHg)
